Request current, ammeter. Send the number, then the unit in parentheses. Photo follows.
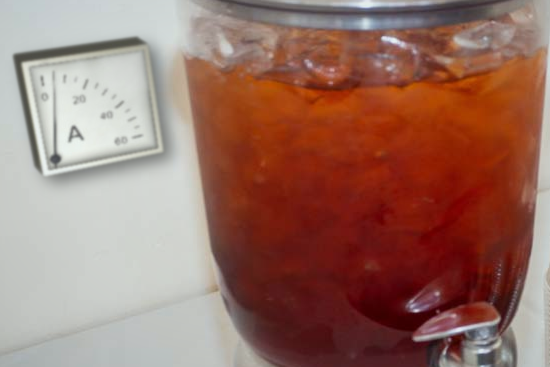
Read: 5 (A)
